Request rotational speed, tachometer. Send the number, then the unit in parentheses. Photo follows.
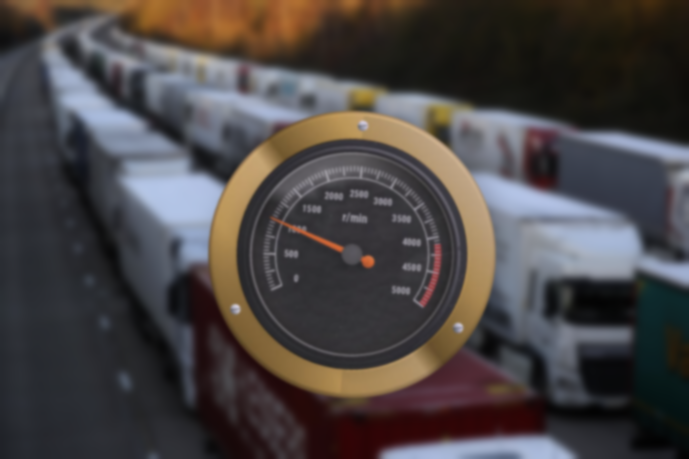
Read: 1000 (rpm)
